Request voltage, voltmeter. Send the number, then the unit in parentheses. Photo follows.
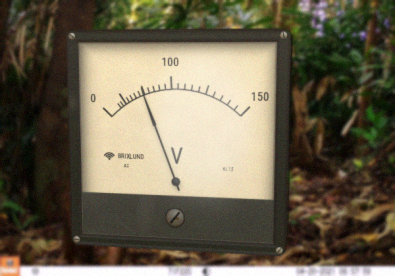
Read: 75 (V)
